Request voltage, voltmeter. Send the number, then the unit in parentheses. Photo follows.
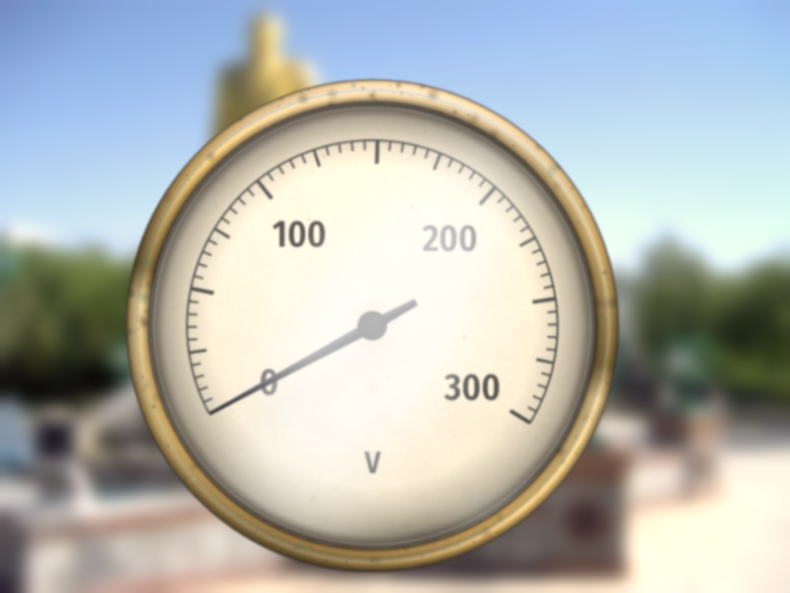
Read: 0 (V)
